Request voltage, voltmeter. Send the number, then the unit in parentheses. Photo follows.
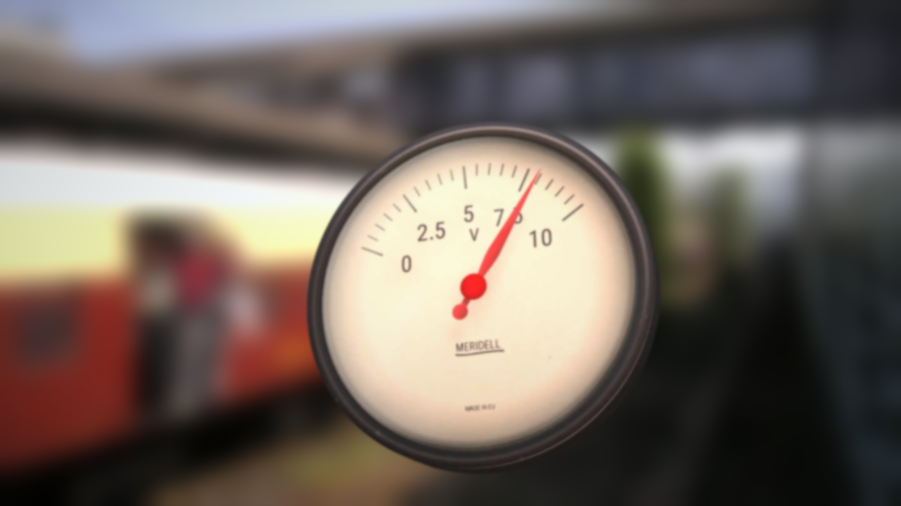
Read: 8 (V)
